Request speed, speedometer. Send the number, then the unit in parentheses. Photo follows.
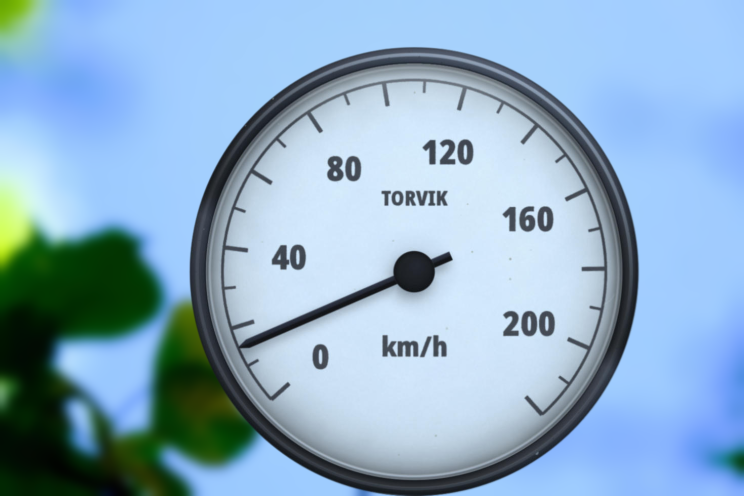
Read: 15 (km/h)
